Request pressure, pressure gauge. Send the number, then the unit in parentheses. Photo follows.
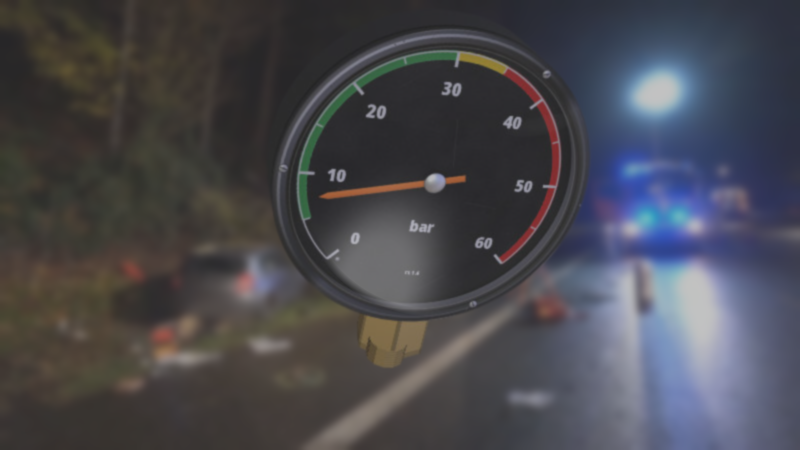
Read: 7.5 (bar)
